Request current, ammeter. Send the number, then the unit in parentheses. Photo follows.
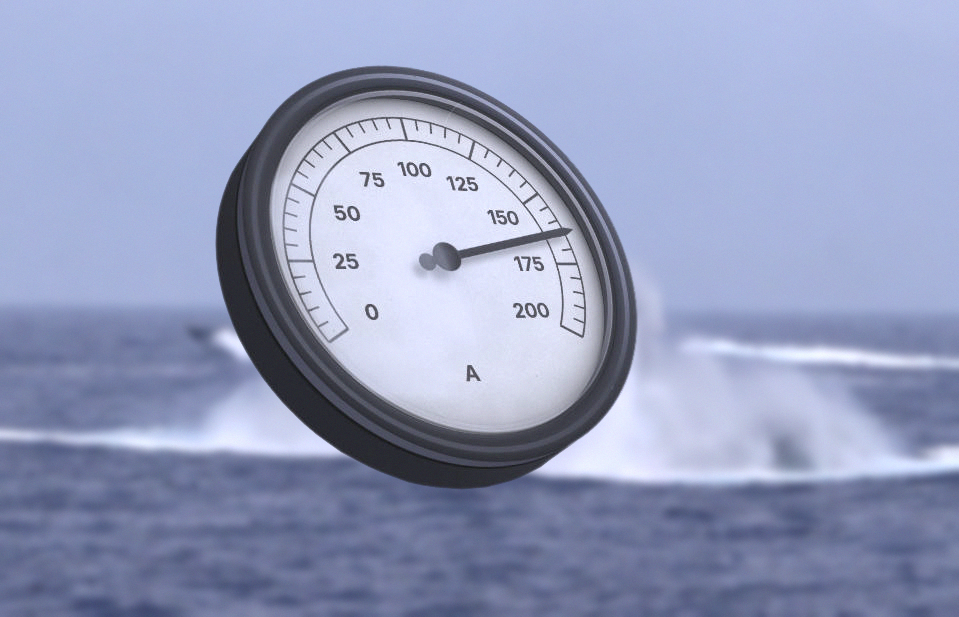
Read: 165 (A)
